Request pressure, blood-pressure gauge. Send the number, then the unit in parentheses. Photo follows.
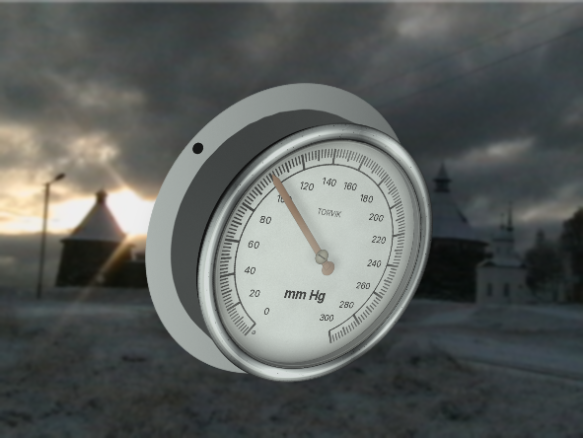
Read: 100 (mmHg)
